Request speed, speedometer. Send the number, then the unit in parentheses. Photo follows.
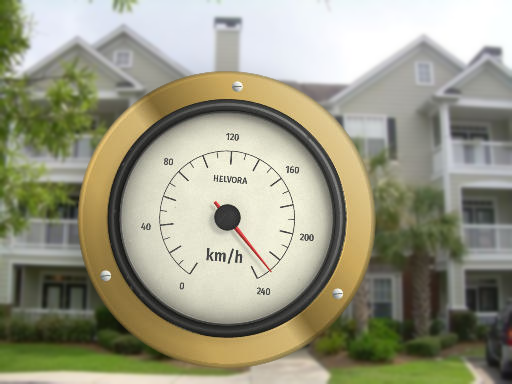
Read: 230 (km/h)
